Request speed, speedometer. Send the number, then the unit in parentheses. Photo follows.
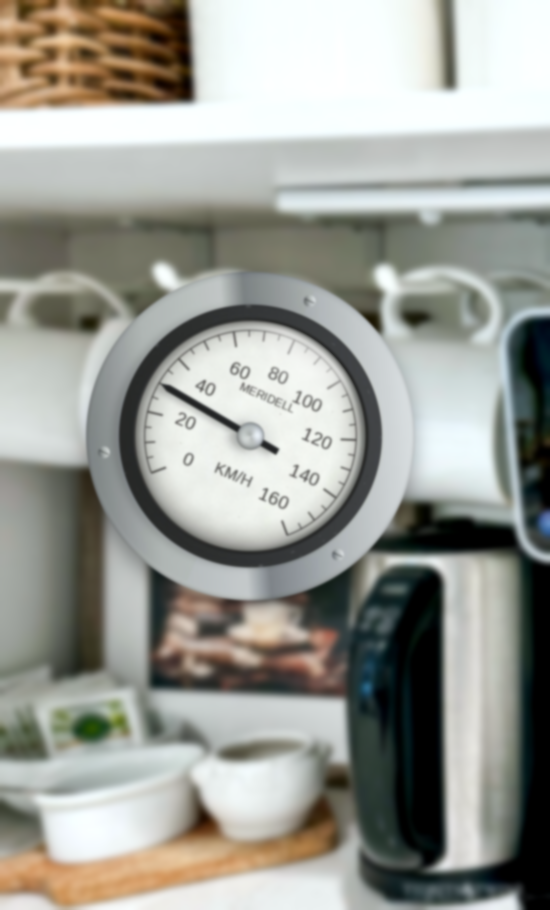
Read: 30 (km/h)
